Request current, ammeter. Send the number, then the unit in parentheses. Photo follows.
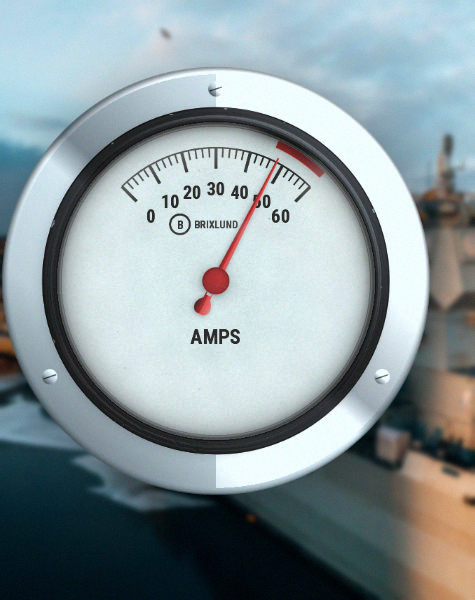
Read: 48 (A)
